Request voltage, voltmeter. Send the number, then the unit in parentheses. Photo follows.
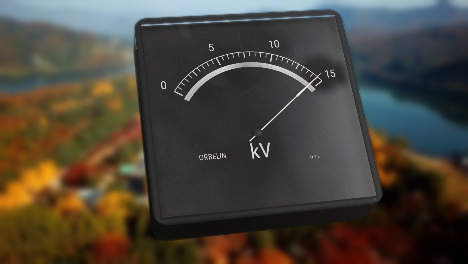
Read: 14.5 (kV)
